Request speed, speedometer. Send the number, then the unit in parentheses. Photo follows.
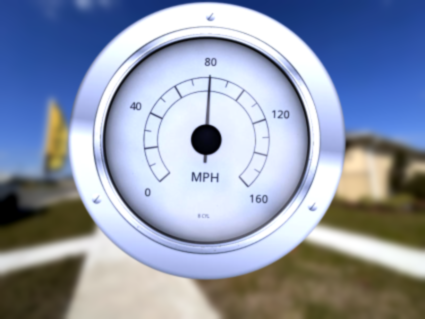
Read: 80 (mph)
